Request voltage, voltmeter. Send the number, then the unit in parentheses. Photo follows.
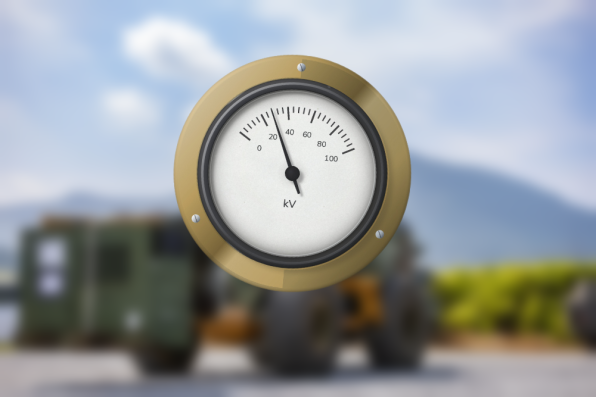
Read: 28 (kV)
